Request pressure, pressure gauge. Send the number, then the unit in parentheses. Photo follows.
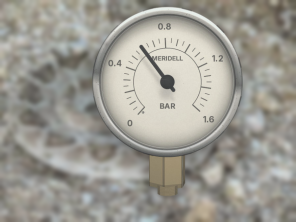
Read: 0.6 (bar)
